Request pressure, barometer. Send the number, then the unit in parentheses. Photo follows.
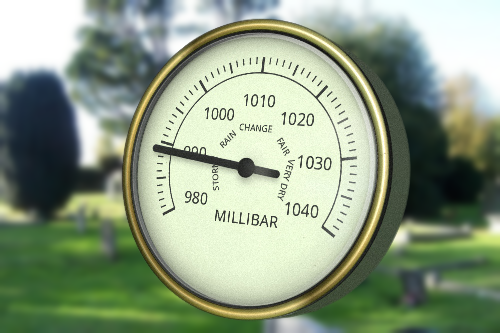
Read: 989 (mbar)
